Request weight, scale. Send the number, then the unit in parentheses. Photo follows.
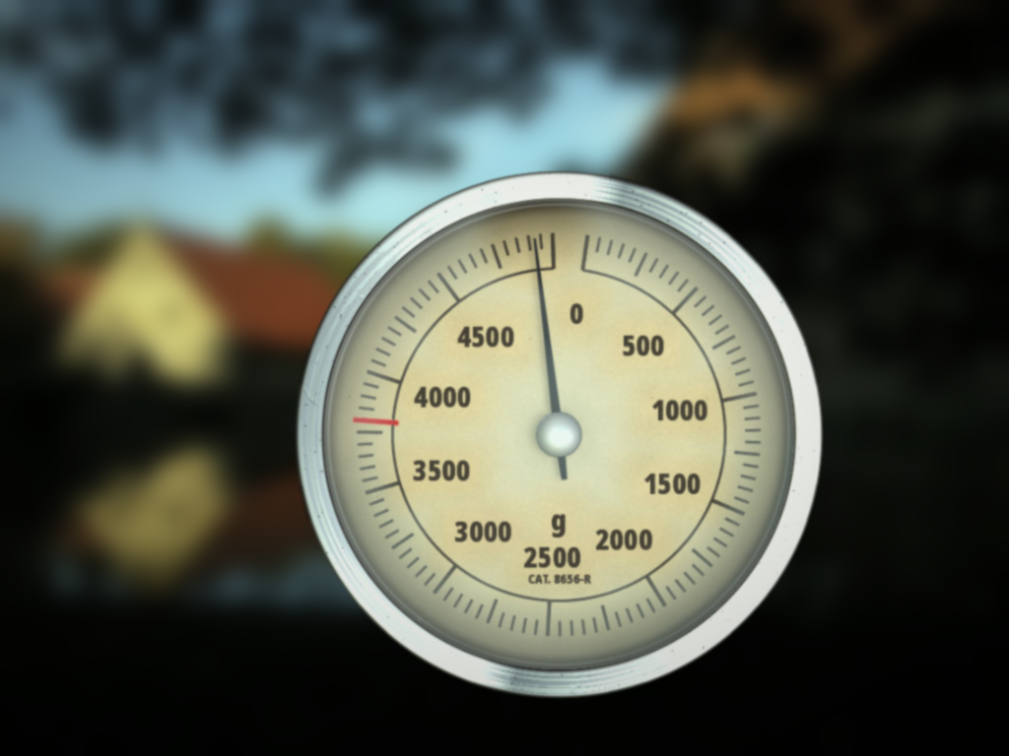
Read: 4925 (g)
